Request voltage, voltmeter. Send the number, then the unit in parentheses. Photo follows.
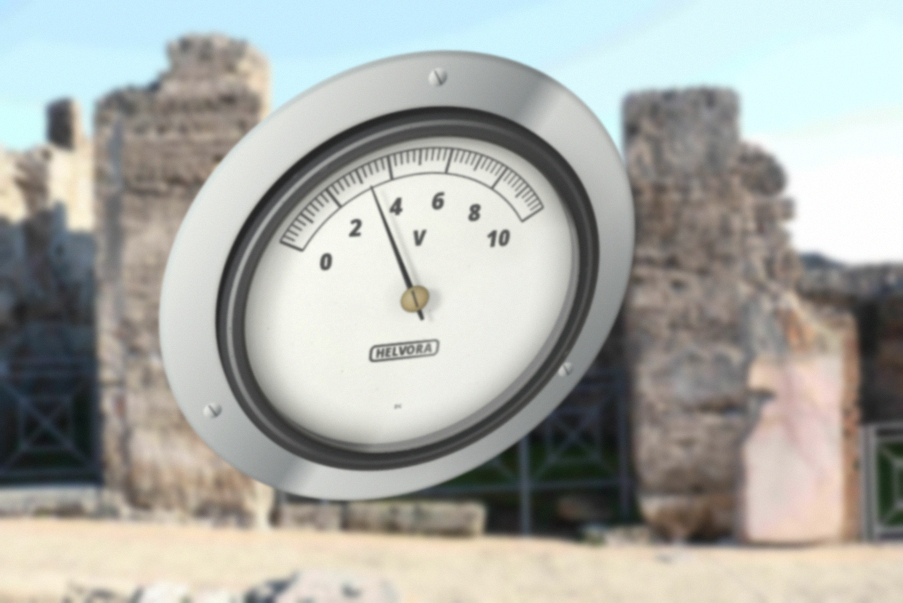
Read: 3.2 (V)
